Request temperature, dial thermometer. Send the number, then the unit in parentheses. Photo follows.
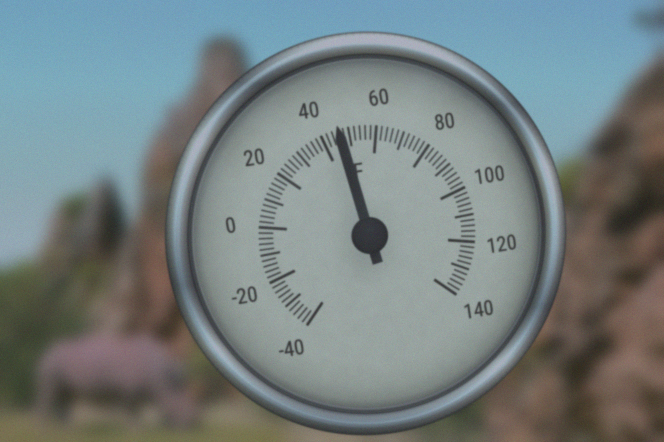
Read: 46 (°F)
